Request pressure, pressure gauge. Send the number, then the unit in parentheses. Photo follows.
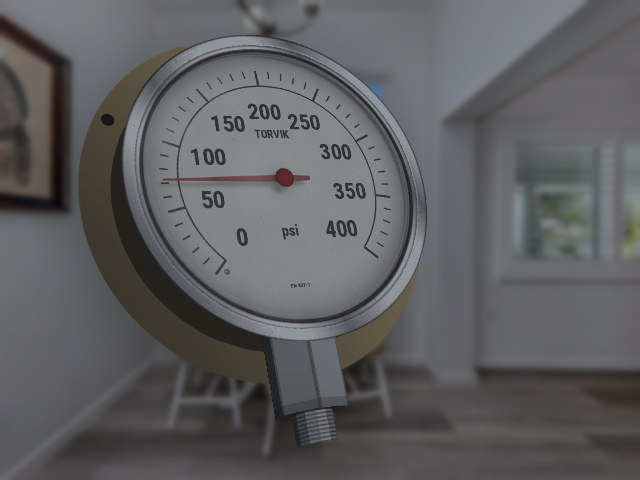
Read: 70 (psi)
